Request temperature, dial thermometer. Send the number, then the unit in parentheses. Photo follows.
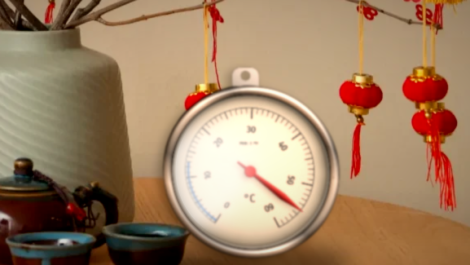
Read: 55 (°C)
